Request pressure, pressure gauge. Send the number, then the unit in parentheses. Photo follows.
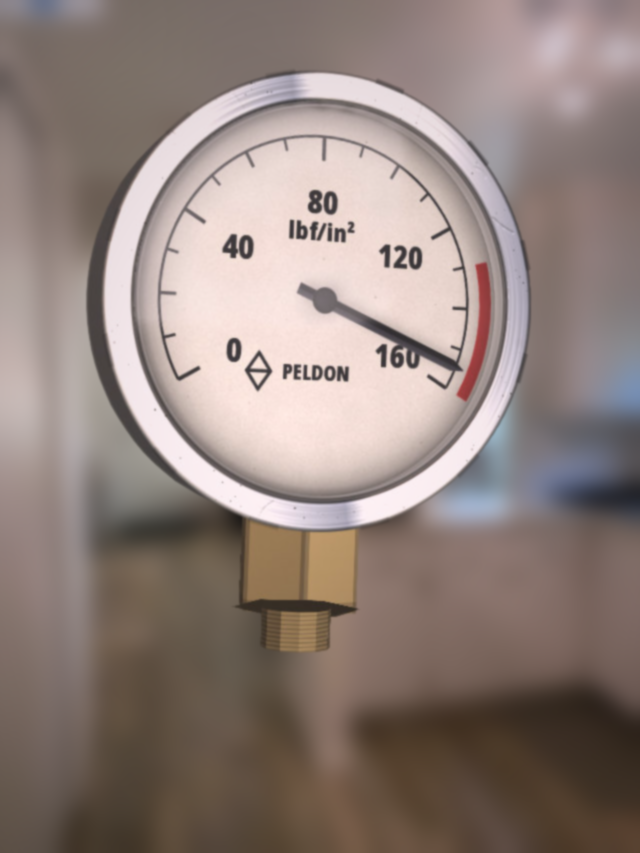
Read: 155 (psi)
